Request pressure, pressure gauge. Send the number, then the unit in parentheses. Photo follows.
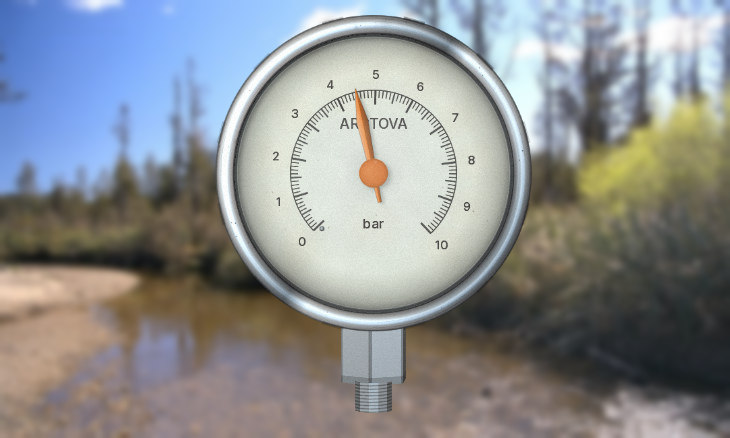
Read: 4.5 (bar)
